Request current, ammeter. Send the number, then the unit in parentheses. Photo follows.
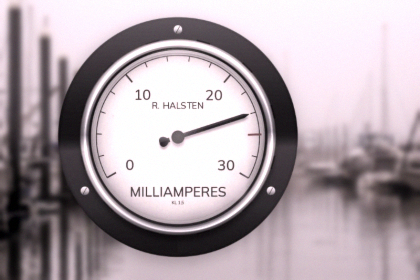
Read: 24 (mA)
